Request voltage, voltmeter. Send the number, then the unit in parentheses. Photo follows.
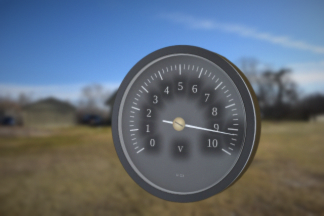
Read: 9.2 (V)
